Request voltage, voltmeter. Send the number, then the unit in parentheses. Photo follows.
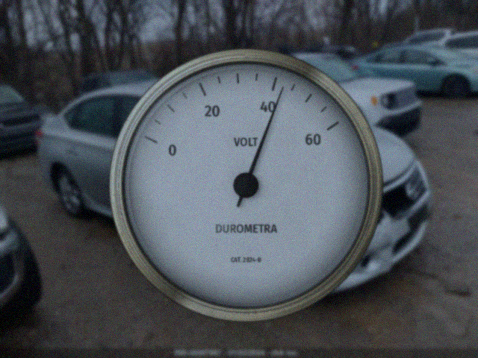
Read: 42.5 (V)
